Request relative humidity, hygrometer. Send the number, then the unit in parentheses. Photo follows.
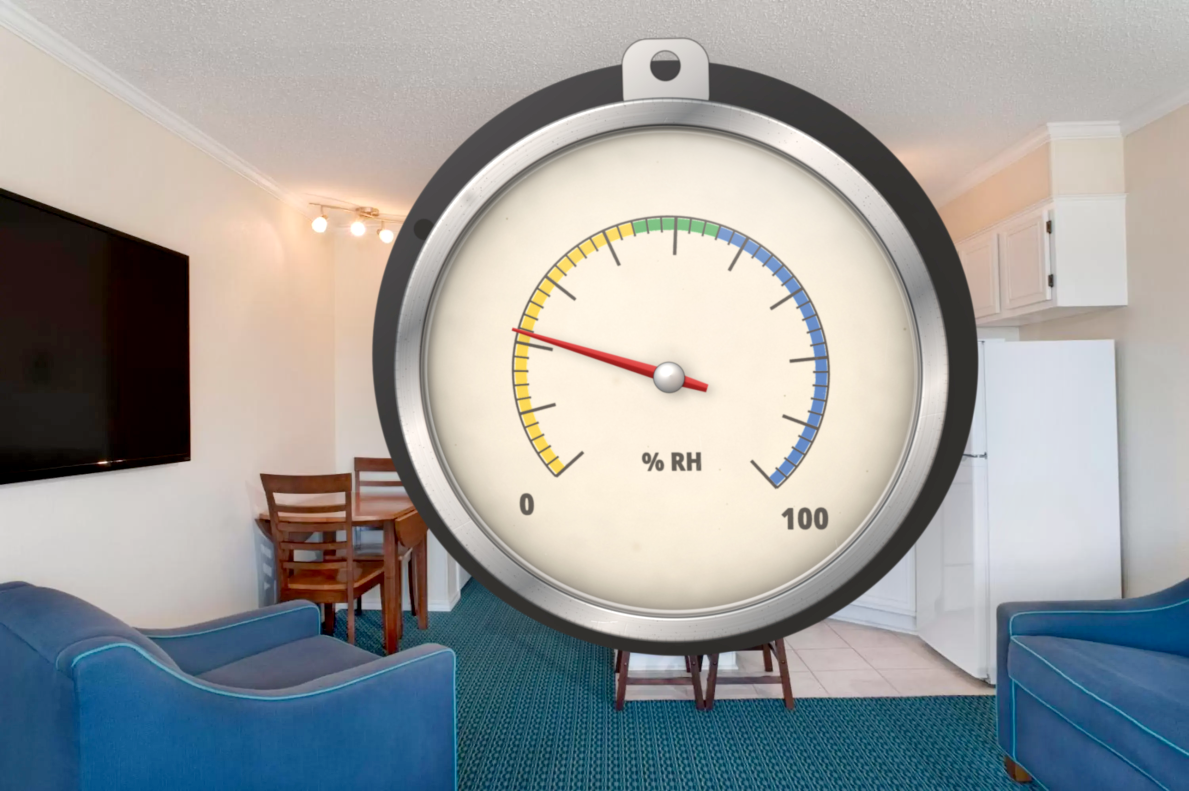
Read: 22 (%)
